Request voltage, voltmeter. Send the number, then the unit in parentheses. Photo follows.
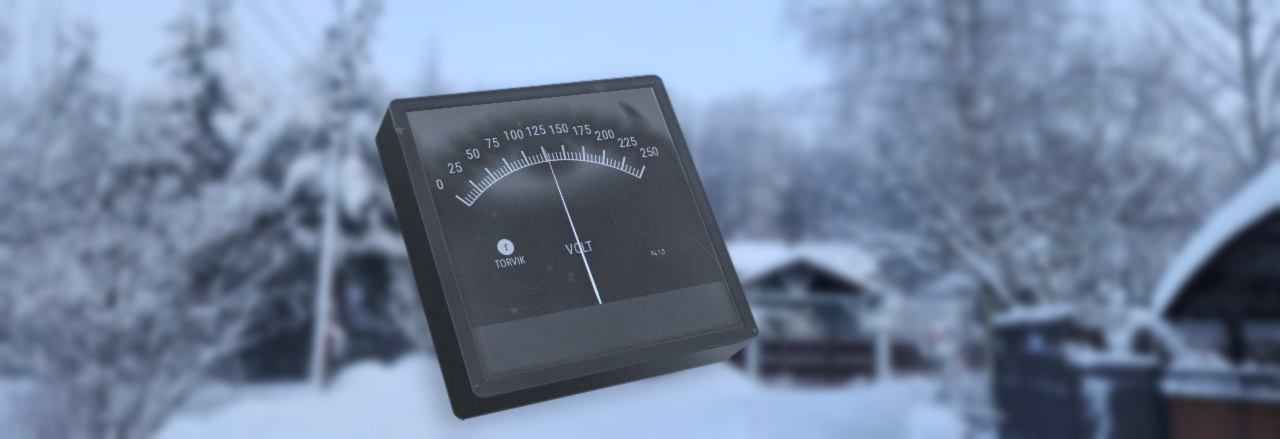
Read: 125 (V)
